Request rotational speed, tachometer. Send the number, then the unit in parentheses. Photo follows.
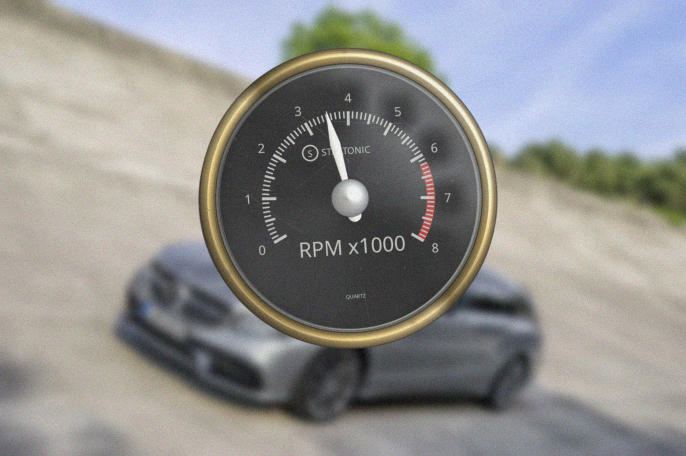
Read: 3500 (rpm)
